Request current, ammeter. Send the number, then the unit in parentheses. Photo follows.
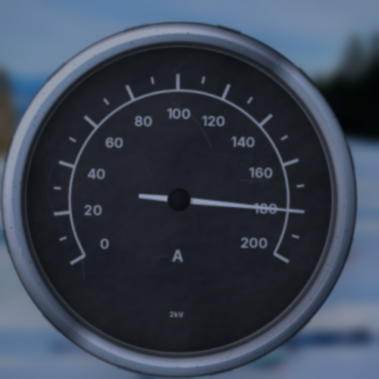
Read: 180 (A)
